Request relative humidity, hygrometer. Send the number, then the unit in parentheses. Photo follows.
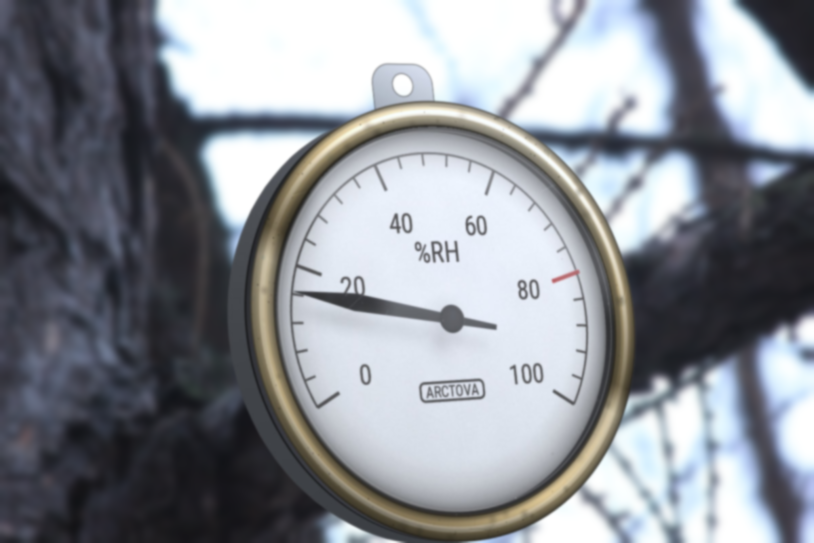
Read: 16 (%)
